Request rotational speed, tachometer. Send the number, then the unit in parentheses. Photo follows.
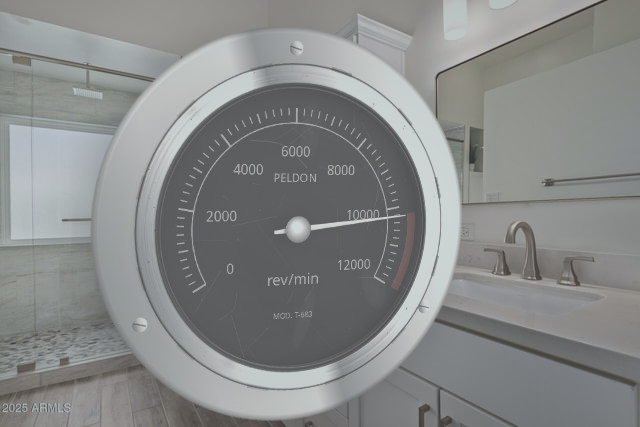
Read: 10200 (rpm)
